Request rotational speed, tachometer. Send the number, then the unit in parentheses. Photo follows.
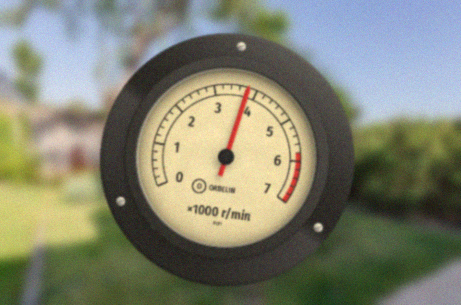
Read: 3800 (rpm)
